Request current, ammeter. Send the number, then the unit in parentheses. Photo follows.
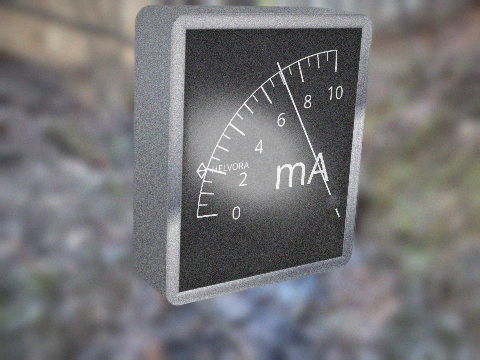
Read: 7 (mA)
